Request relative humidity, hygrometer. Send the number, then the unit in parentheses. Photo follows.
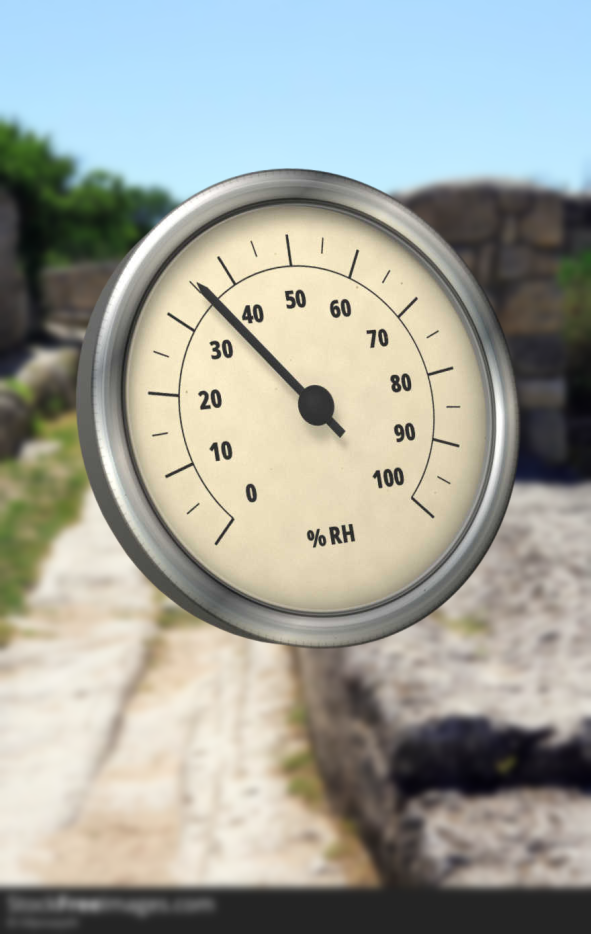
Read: 35 (%)
